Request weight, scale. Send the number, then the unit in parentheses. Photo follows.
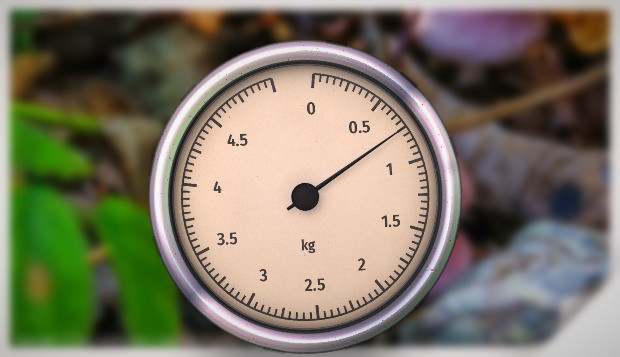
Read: 0.75 (kg)
